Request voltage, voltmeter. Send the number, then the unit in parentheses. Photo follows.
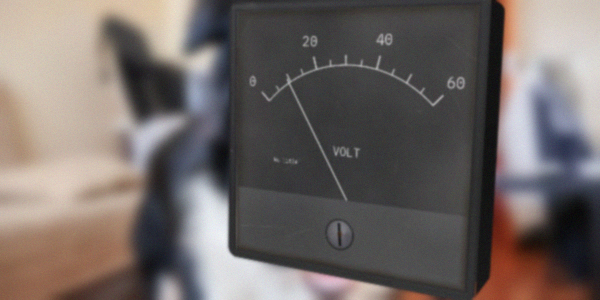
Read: 10 (V)
